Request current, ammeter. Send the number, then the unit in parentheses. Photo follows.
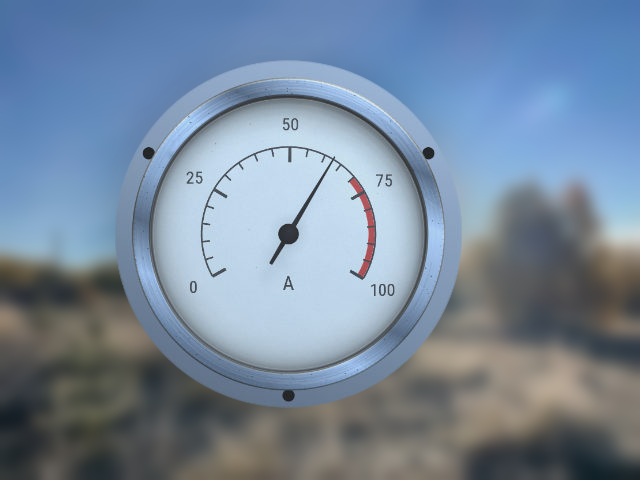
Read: 62.5 (A)
